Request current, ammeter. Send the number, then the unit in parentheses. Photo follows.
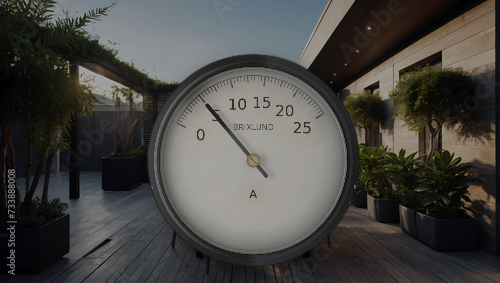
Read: 5 (A)
